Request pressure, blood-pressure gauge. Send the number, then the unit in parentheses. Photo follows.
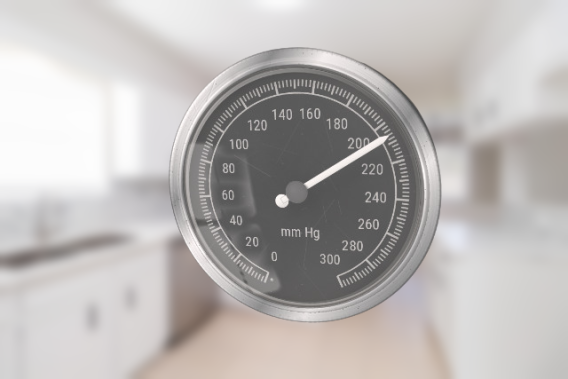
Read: 206 (mmHg)
